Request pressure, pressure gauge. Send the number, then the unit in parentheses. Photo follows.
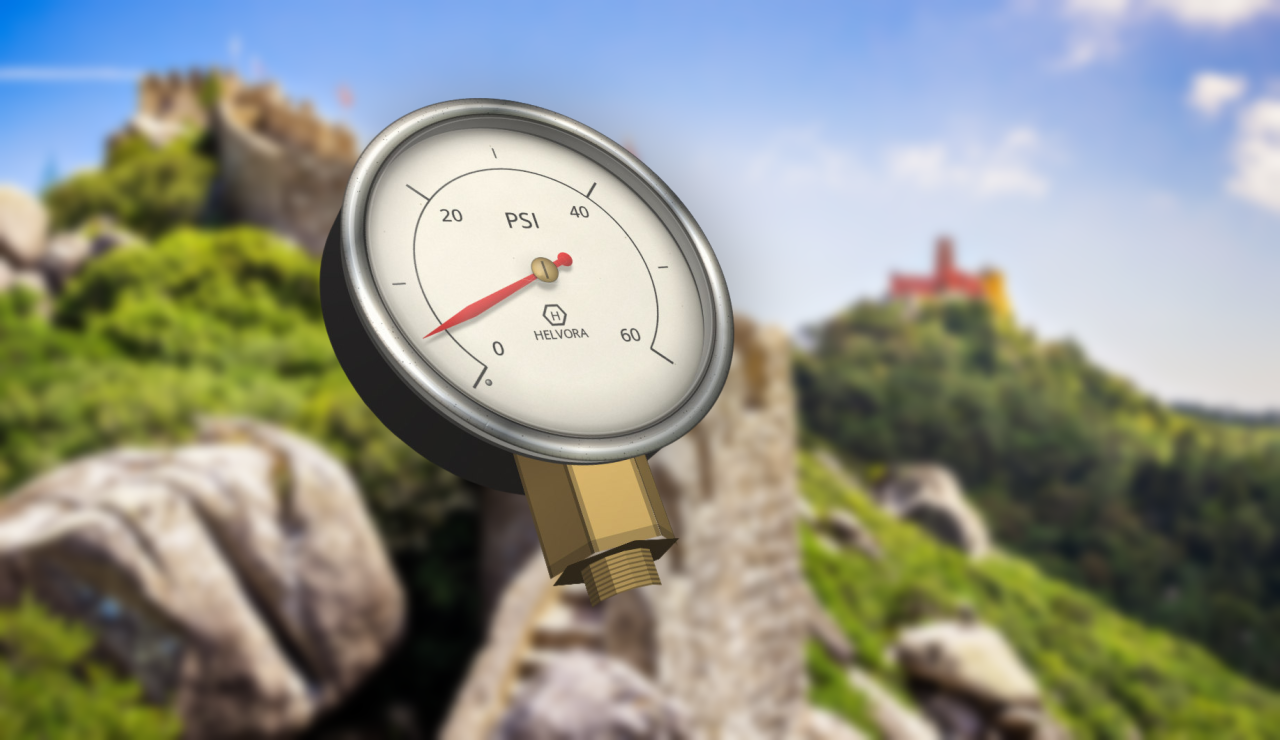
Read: 5 (psi)
